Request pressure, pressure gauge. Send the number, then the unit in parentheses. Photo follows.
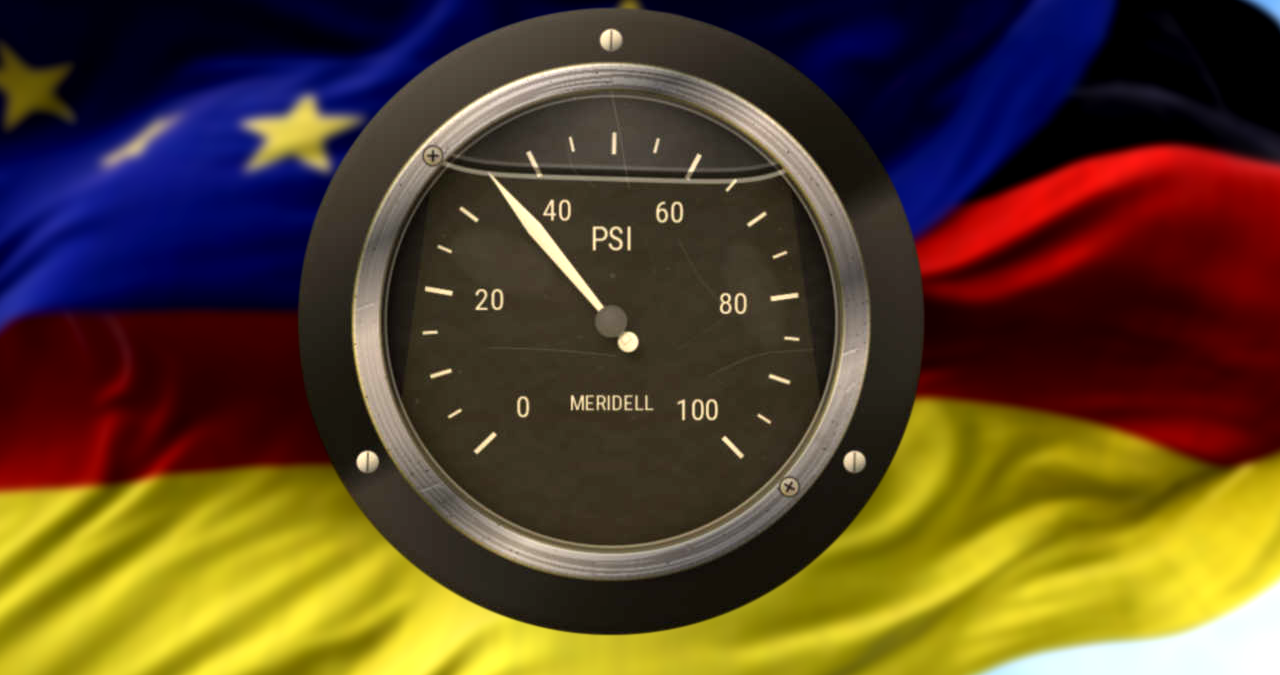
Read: 35 (psi)
